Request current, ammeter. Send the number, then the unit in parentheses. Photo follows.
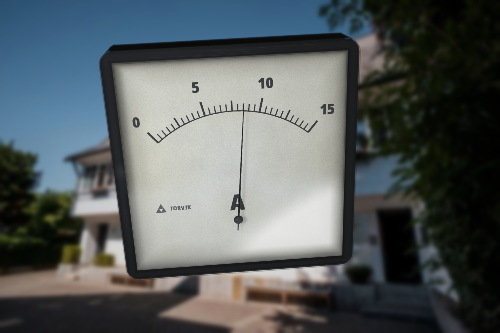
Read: 8.5 (A)
